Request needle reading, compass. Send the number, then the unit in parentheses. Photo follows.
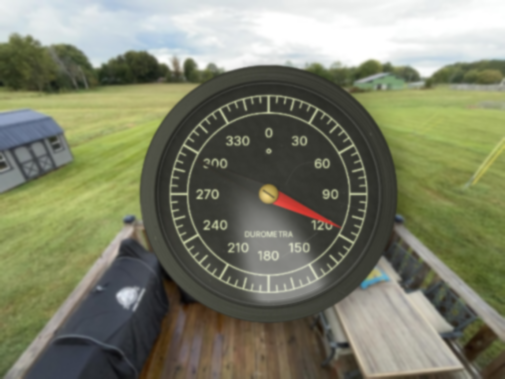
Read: 115 (°)
